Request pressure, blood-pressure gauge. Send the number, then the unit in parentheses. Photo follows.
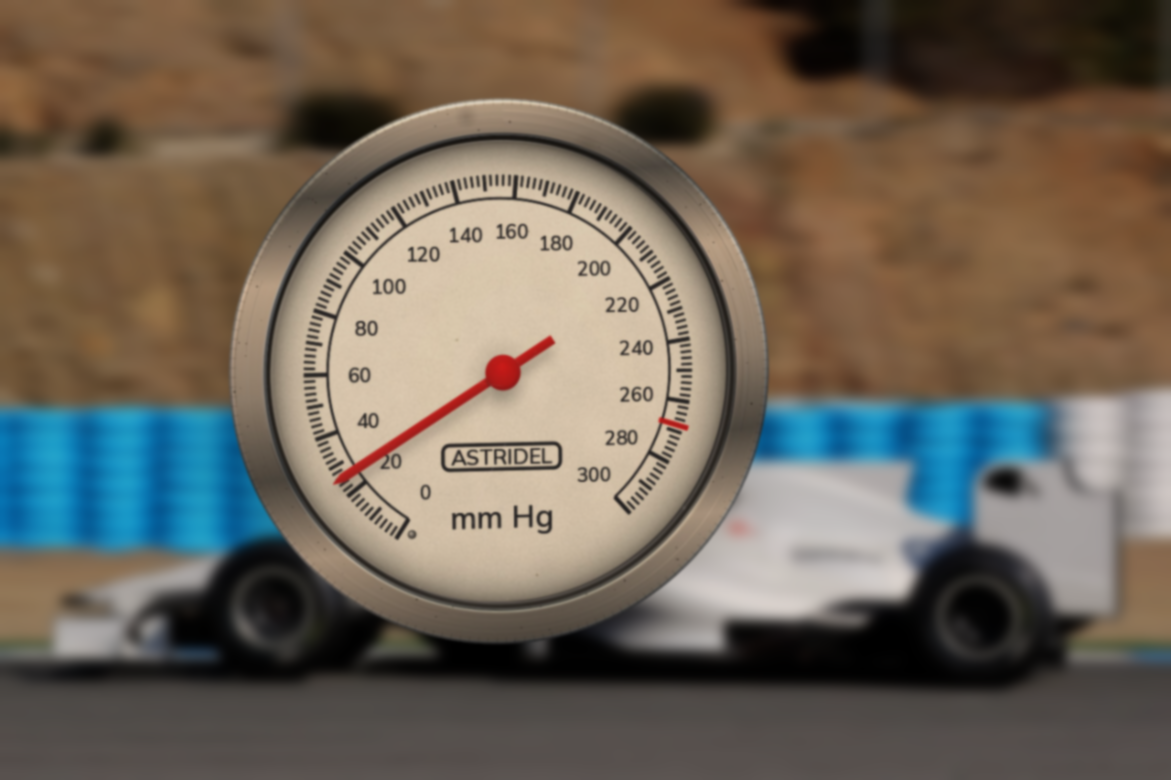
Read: 26 (mmHg)
